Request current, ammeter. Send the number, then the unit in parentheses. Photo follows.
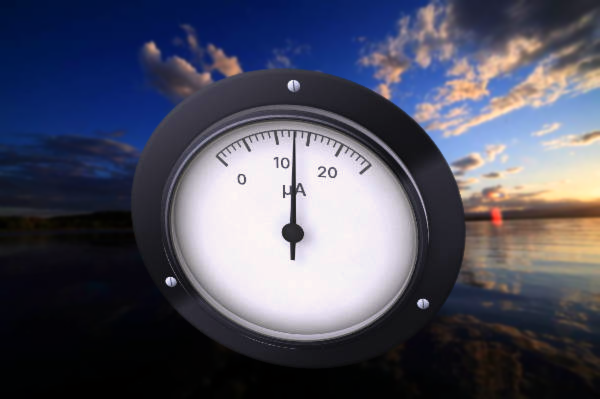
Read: 13 (µA)
